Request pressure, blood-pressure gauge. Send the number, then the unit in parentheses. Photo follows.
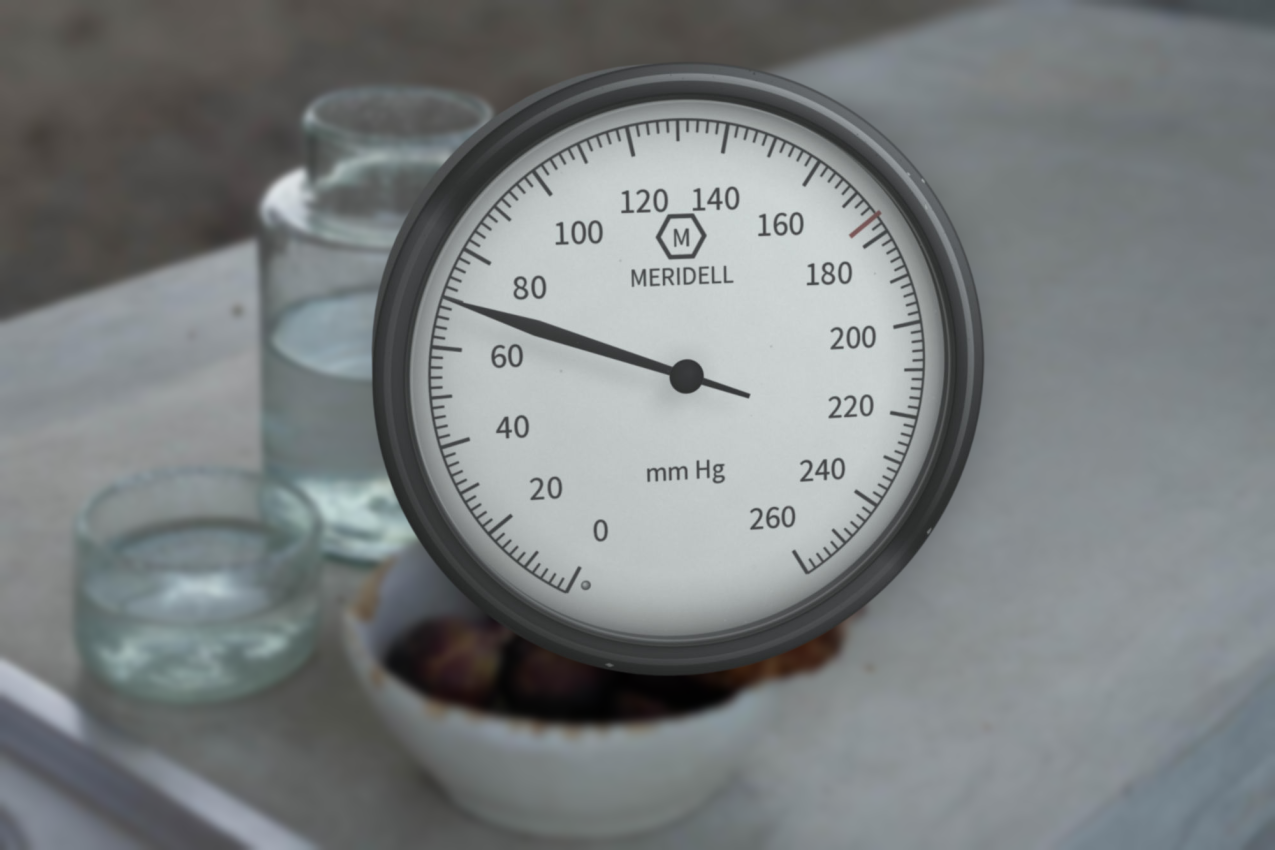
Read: 70 (mmHg)
